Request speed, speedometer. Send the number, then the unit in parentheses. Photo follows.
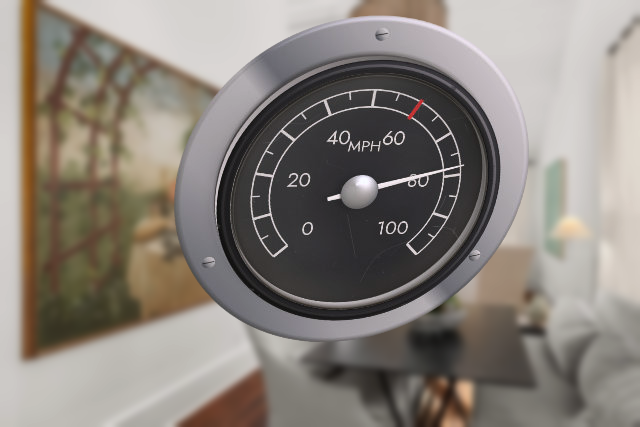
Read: 77.5 (mph)
